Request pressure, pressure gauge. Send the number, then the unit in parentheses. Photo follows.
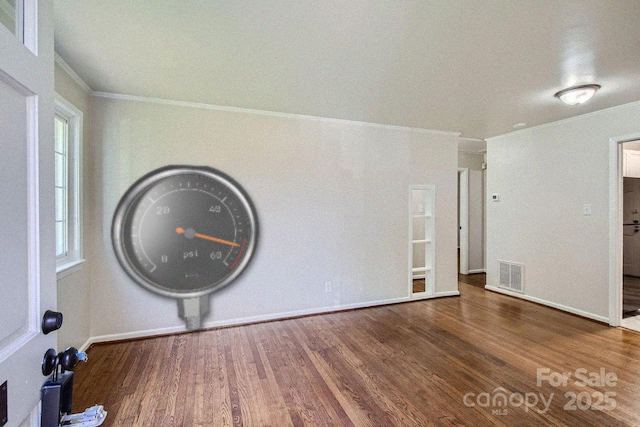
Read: 54 (psi)
